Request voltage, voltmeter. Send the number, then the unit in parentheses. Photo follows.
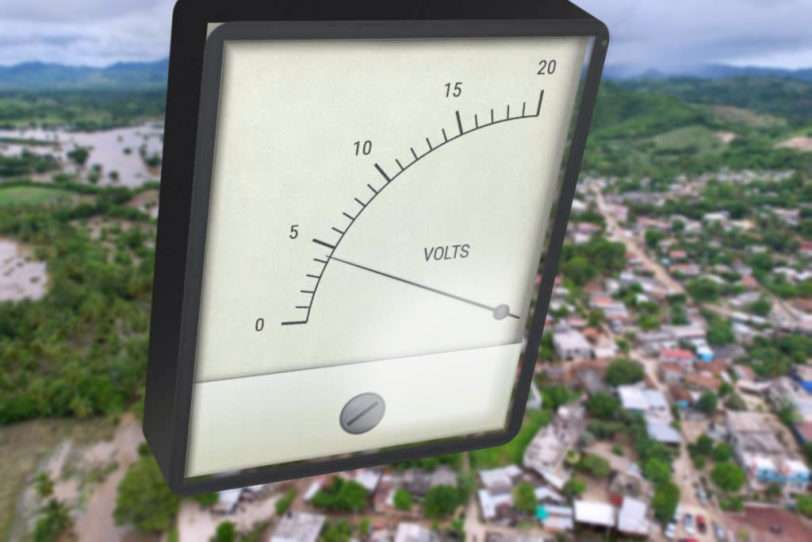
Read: 4.5 (V)
